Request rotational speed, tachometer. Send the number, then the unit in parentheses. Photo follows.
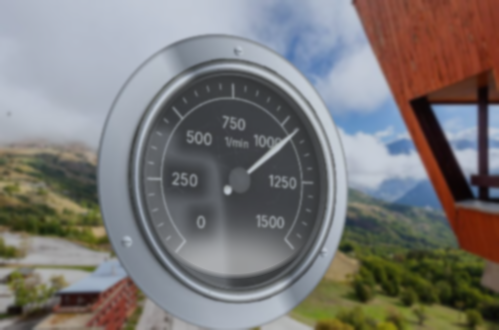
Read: 1050 (rpm)
